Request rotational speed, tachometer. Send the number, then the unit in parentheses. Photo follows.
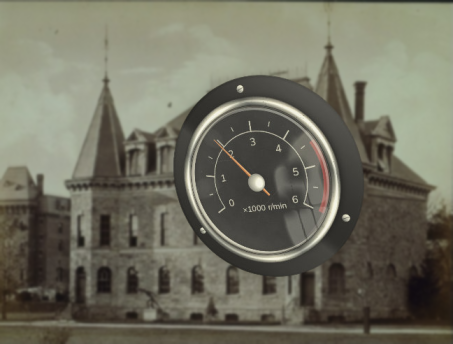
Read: 2000 (rpm)
